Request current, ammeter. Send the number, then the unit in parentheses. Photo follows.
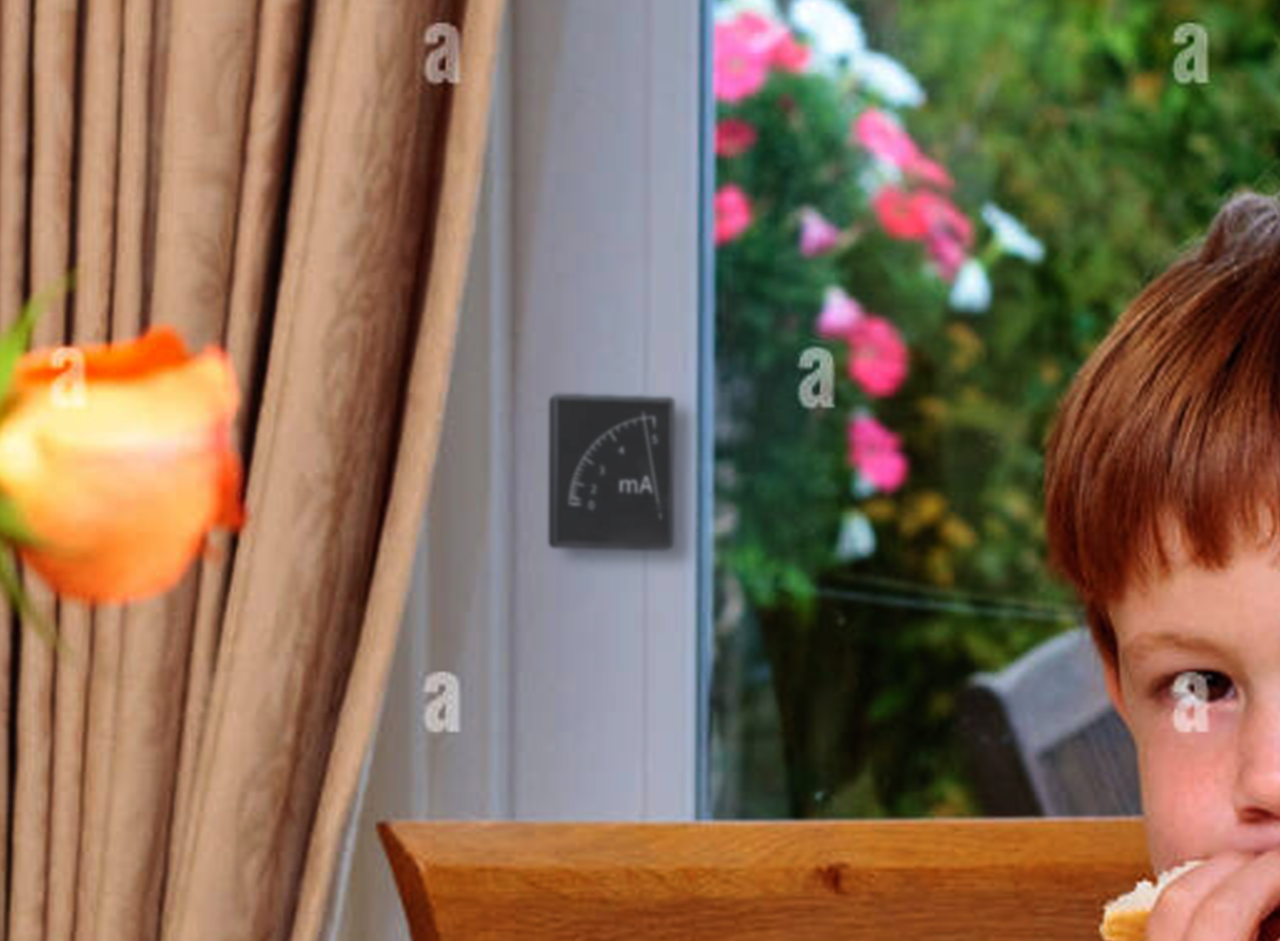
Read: 4.8 (mA)
